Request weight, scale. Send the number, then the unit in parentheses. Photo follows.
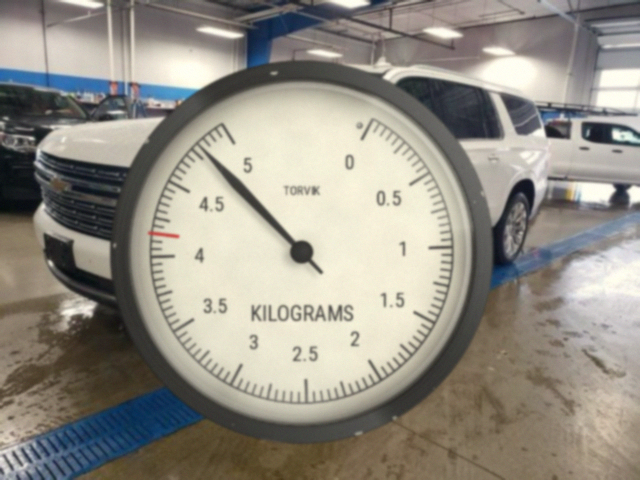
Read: 4.8 (kg)
